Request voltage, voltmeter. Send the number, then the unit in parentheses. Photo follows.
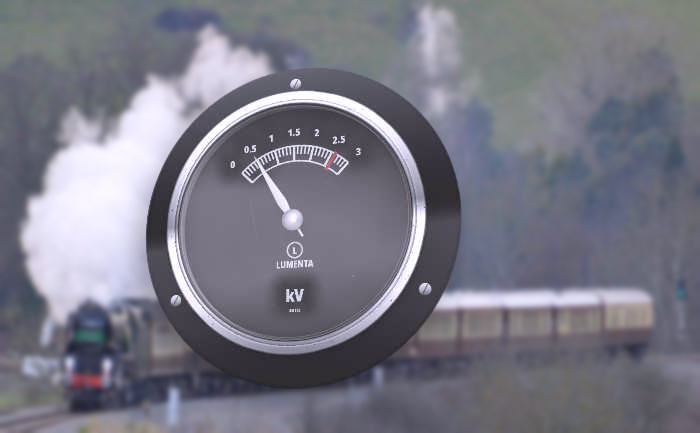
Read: 0.5 (kV)
